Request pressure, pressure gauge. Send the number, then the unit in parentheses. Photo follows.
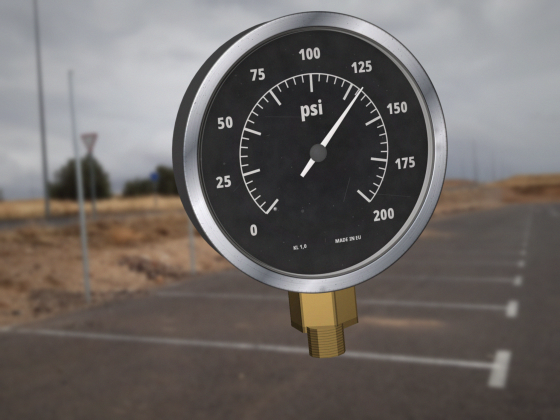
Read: 130 (psi)
